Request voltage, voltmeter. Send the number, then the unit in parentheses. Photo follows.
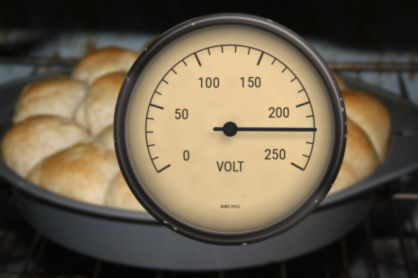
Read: 220 (V)
